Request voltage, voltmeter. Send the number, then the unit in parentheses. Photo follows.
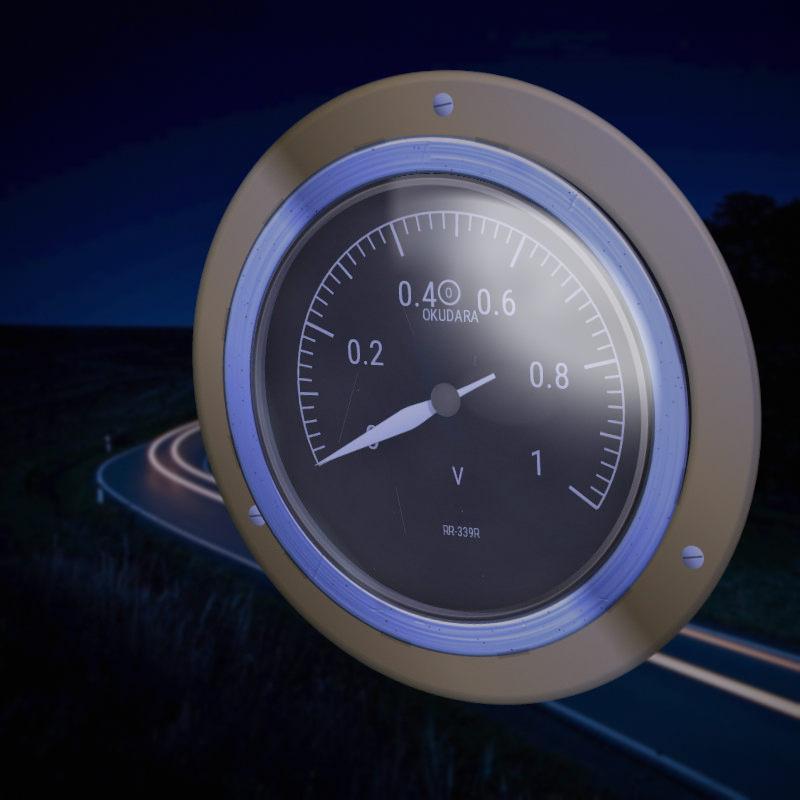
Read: 0 (V)
